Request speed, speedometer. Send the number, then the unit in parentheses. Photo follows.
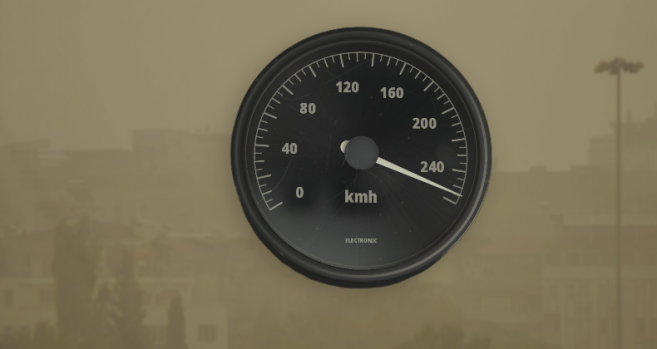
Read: 255 (km/h)
